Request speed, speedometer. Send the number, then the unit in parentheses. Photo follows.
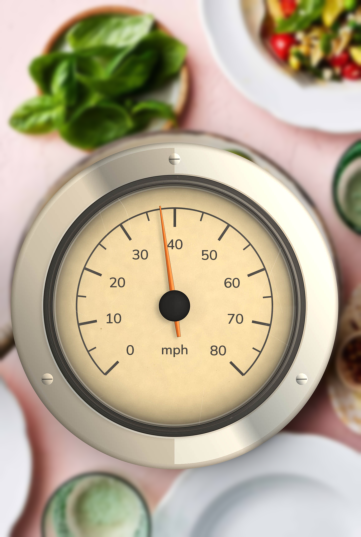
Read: 37.5 (mph)
